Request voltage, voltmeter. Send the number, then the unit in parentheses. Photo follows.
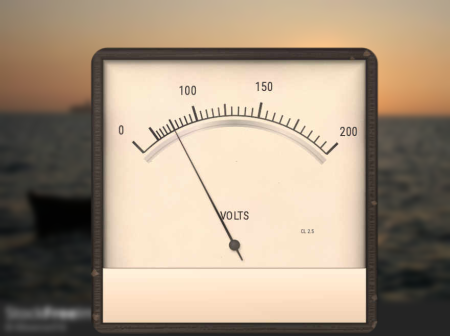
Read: 75 (V)
